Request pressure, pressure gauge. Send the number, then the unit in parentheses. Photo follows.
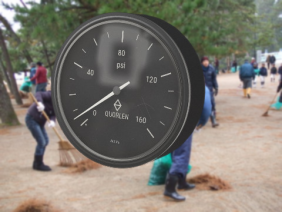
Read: 5 (psi)
